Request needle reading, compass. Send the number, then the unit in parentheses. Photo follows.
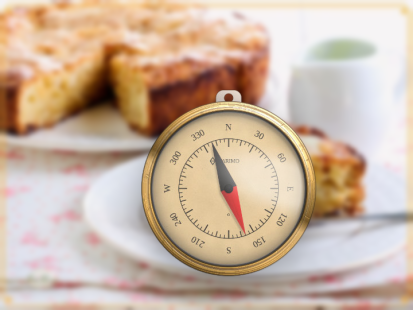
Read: 160 (°)
